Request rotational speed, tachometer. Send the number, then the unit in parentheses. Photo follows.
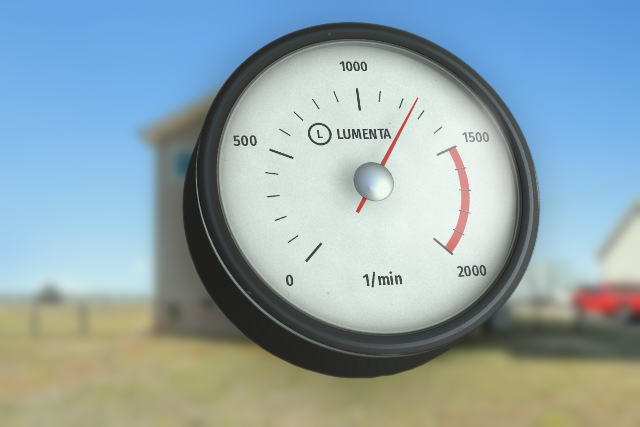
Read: 1250 (rpm)
